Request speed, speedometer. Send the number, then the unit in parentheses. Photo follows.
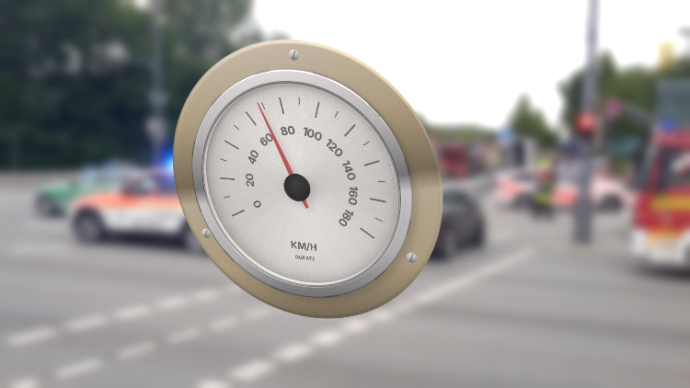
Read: 70 (km/h)
